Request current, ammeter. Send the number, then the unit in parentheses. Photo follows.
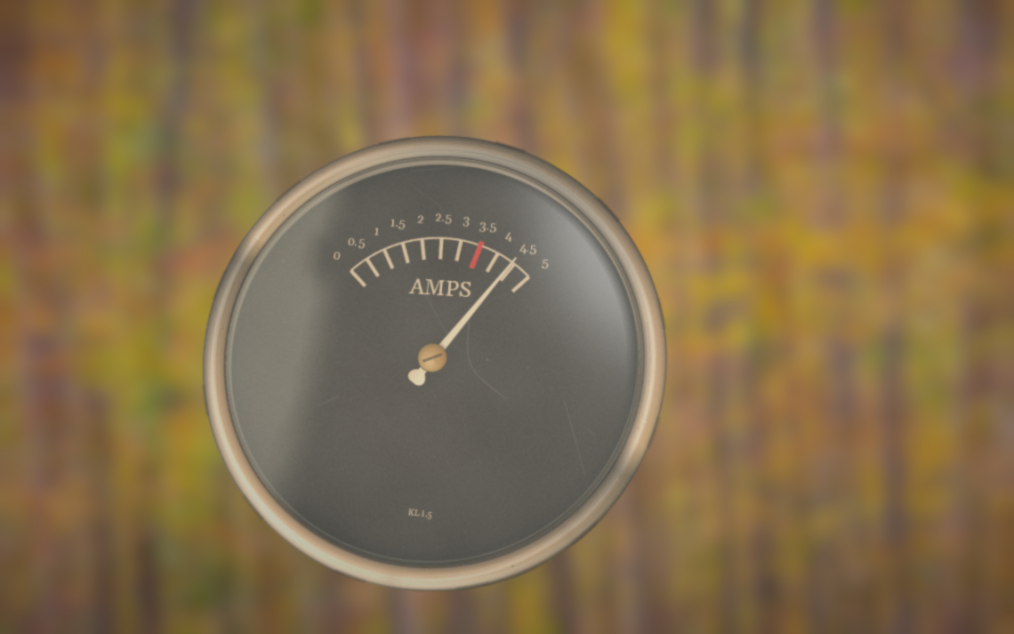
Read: 4.5 (A)
